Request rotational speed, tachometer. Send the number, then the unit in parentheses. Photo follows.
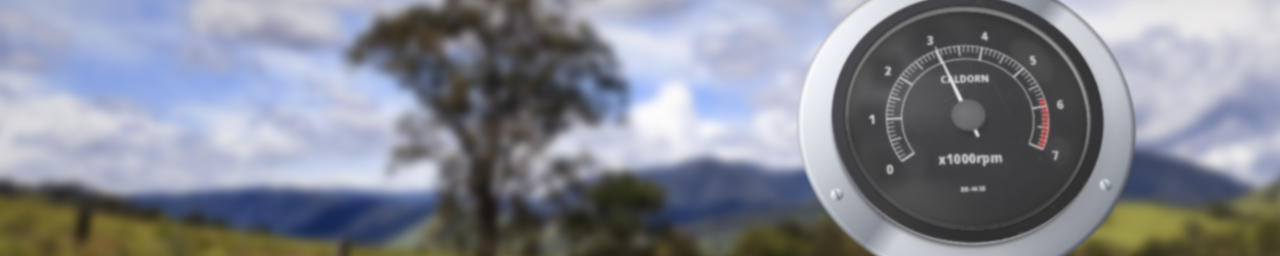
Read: 3000 (rpm)
